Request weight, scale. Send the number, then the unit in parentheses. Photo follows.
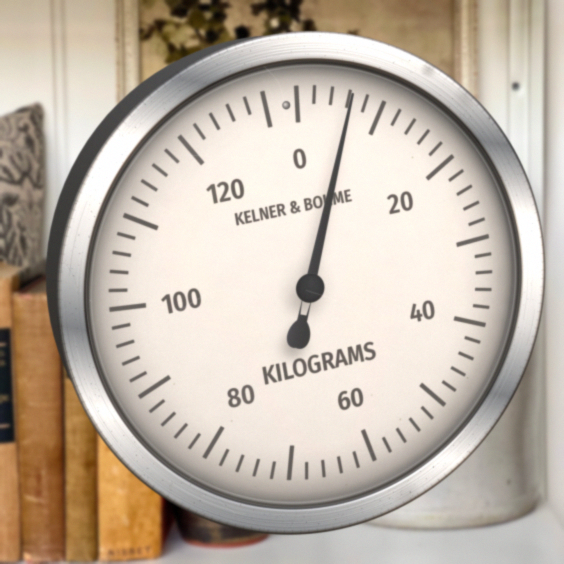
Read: 6 (kg)
